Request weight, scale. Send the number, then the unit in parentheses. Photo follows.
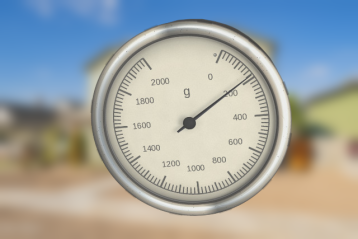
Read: 180 (g)
